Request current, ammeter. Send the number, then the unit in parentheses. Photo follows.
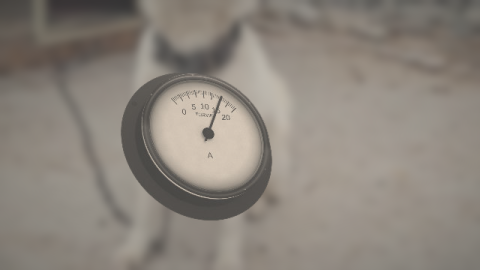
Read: 15 (A)
